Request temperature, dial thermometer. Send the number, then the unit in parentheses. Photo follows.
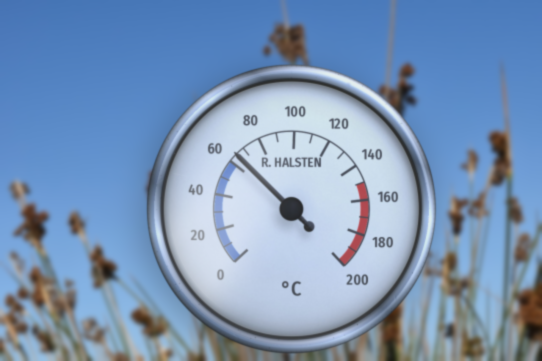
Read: 65 (°C)
